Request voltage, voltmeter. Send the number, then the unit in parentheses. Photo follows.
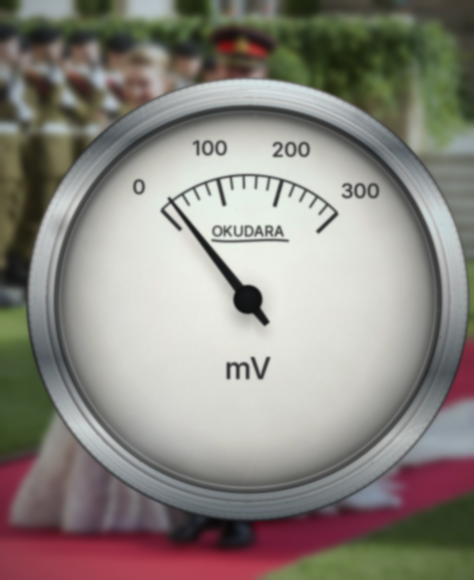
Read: 20 (mV)
